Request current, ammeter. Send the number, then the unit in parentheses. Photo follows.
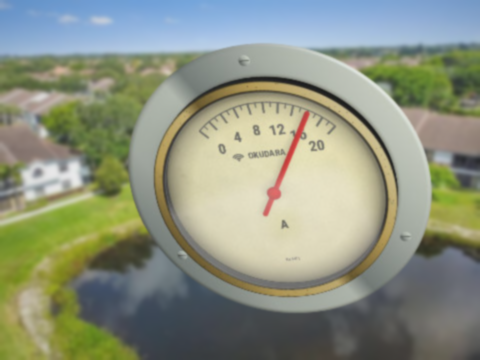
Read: 16 (A)
